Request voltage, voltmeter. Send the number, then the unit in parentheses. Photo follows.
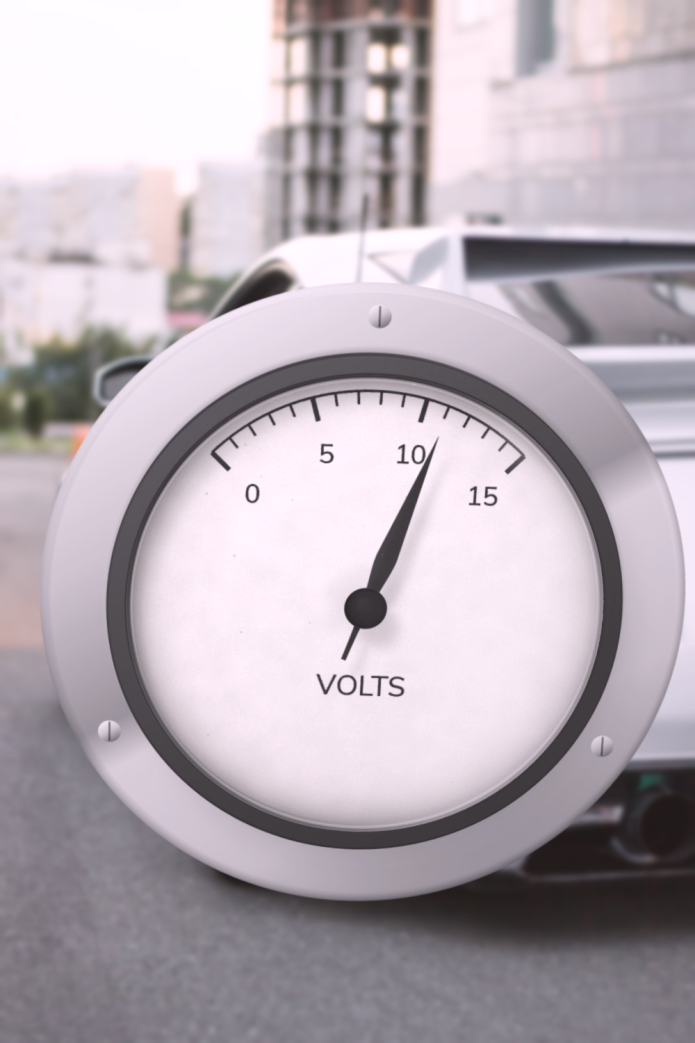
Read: 11 (V)
